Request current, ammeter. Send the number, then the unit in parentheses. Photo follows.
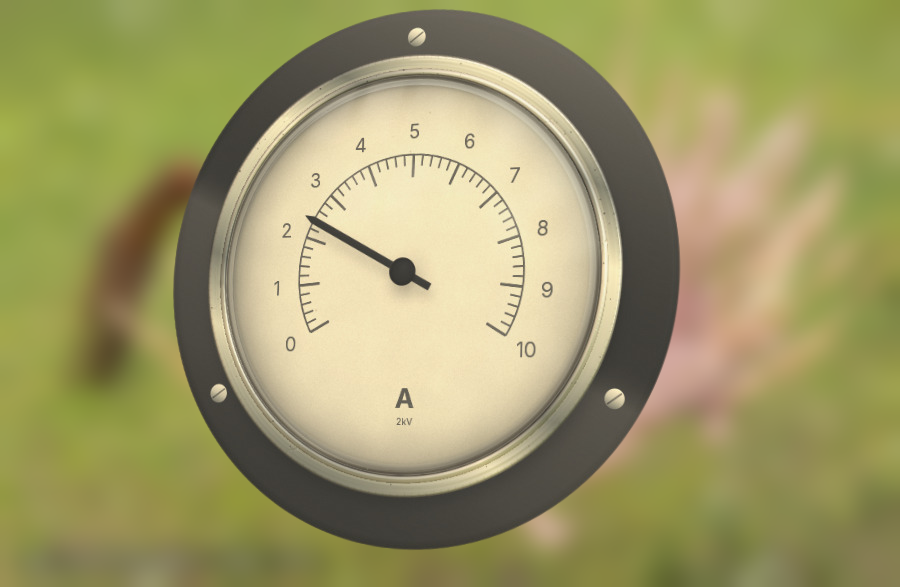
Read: 2.4 (A)
